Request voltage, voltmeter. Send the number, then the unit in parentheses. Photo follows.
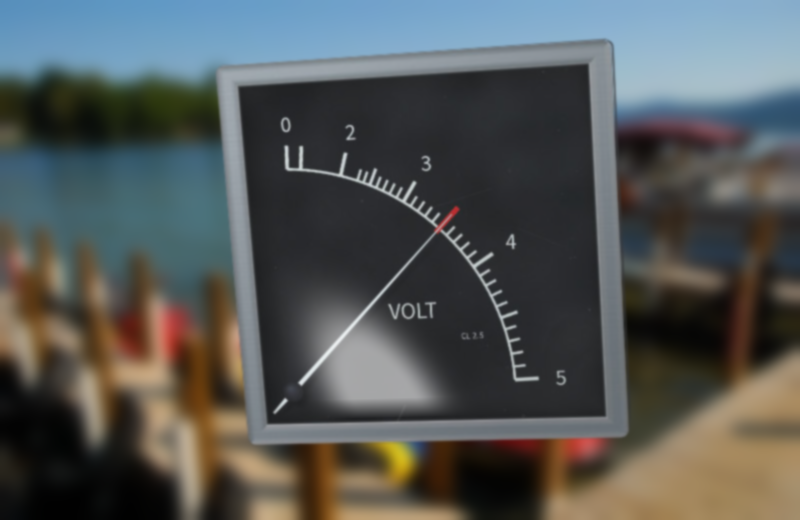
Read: 3.5 (V)
